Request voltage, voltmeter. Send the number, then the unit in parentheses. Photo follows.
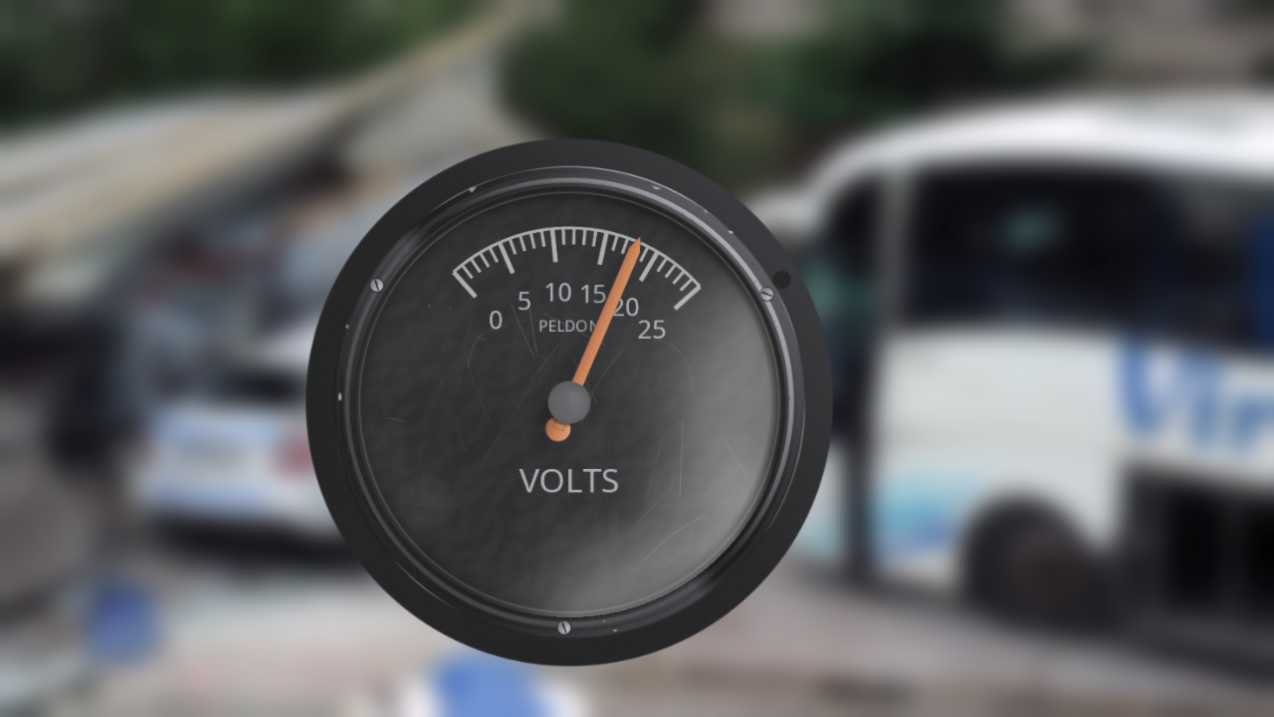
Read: 18 (V)
